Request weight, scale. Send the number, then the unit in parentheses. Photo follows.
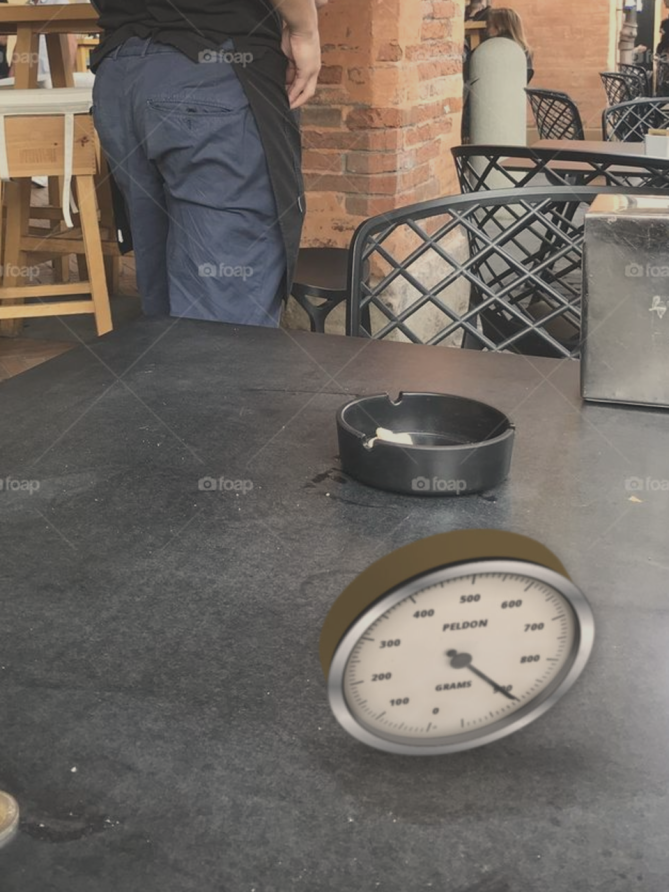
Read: 900 (g)
